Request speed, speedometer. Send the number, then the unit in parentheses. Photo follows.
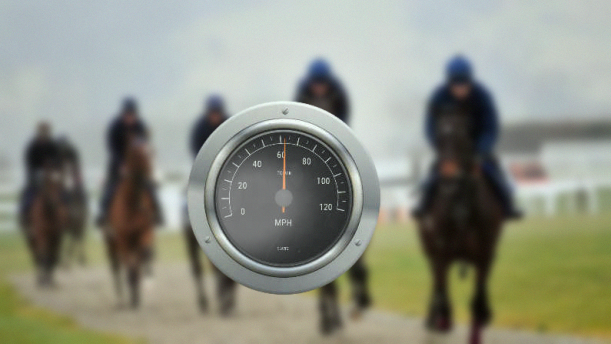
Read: 62.5 (mph)
